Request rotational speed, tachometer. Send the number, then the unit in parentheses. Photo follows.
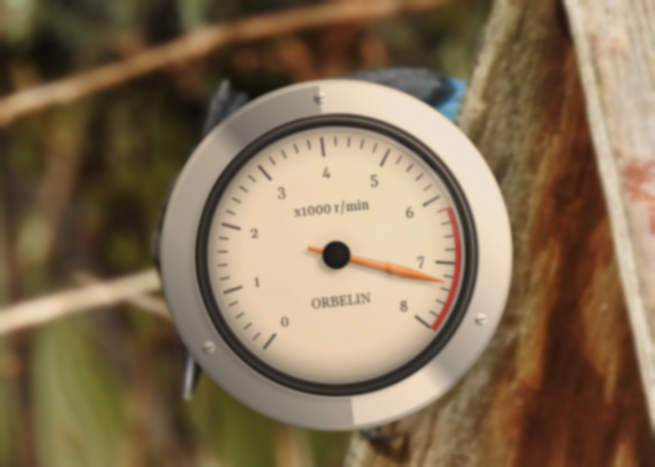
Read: 7300 (rpm)
